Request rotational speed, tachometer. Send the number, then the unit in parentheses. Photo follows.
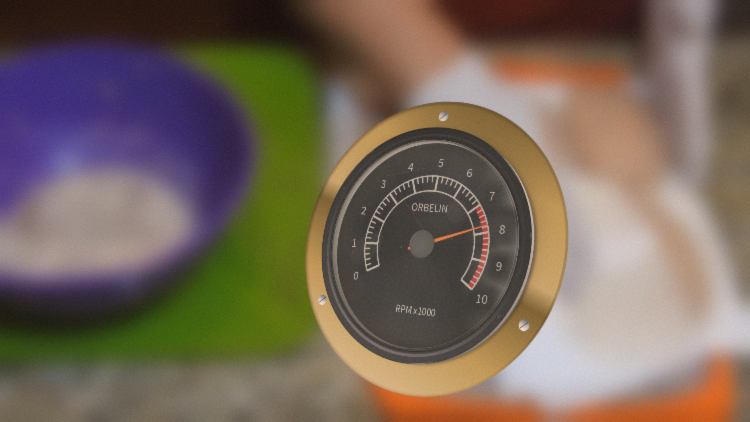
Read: 7800 (rpm)
